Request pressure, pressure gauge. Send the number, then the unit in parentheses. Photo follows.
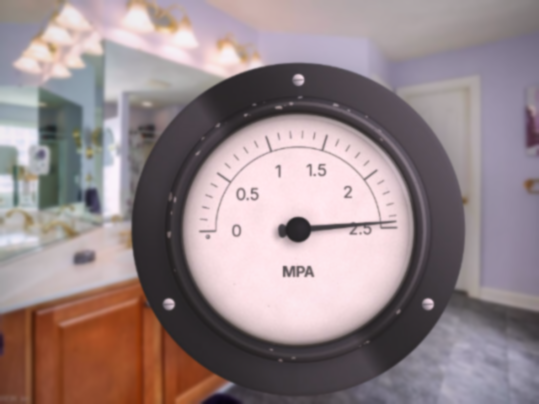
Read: 2.45 (MPa)
